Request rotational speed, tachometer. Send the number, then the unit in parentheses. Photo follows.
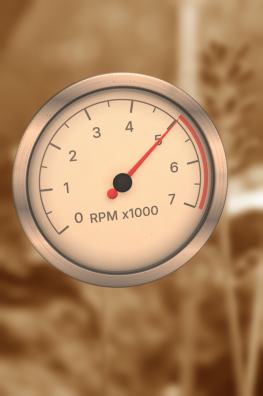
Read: 5000 (rpm)
